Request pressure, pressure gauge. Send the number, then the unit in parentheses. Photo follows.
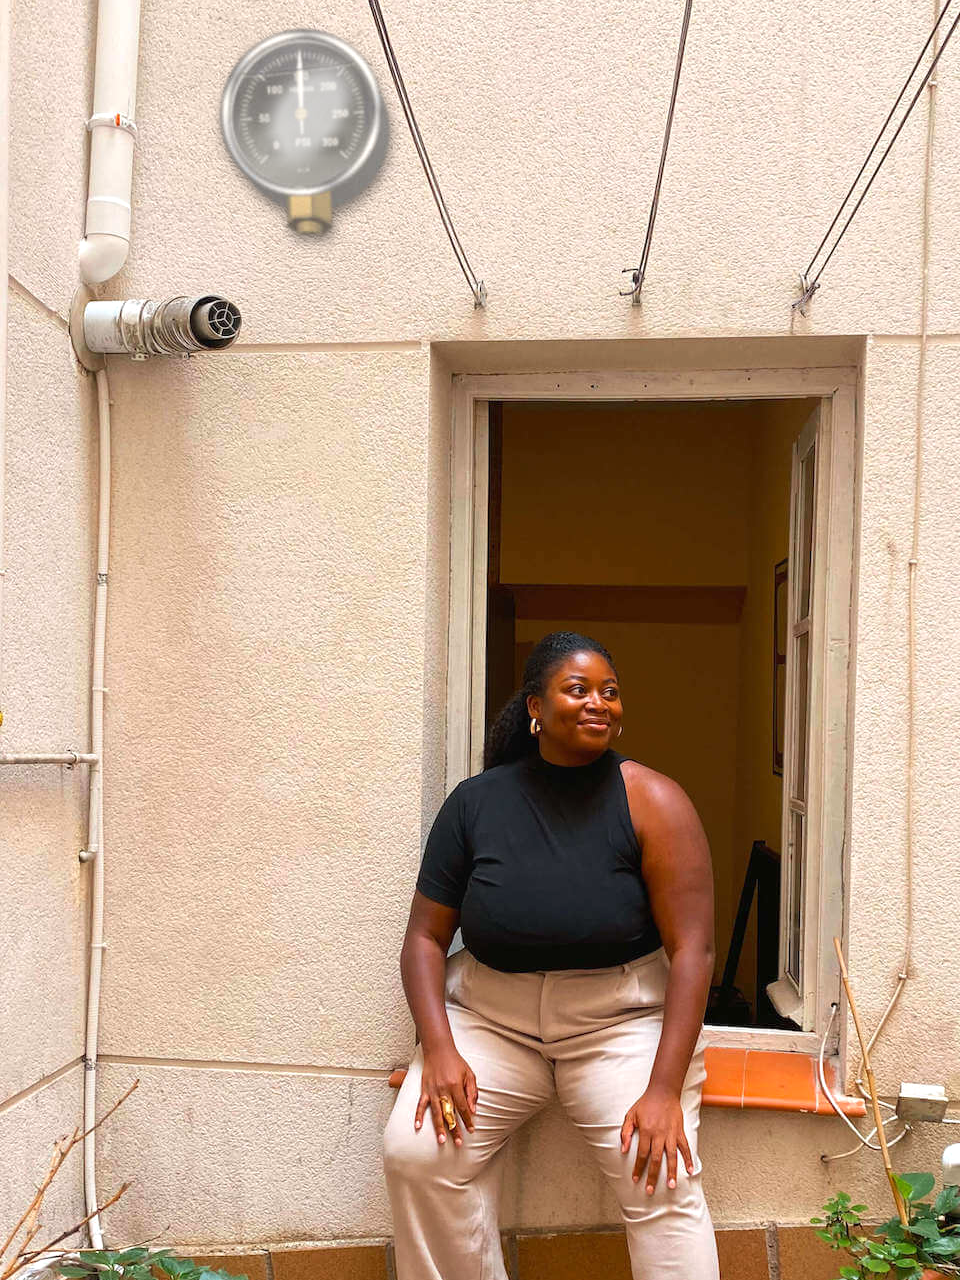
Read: 150 (psi)
